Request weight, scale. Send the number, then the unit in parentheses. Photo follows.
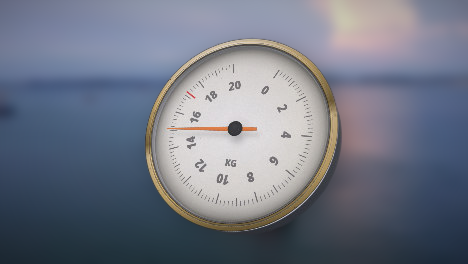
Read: 15 (kg)
